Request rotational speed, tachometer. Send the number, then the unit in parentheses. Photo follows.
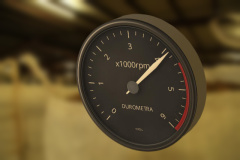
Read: 4100 (rpm)
